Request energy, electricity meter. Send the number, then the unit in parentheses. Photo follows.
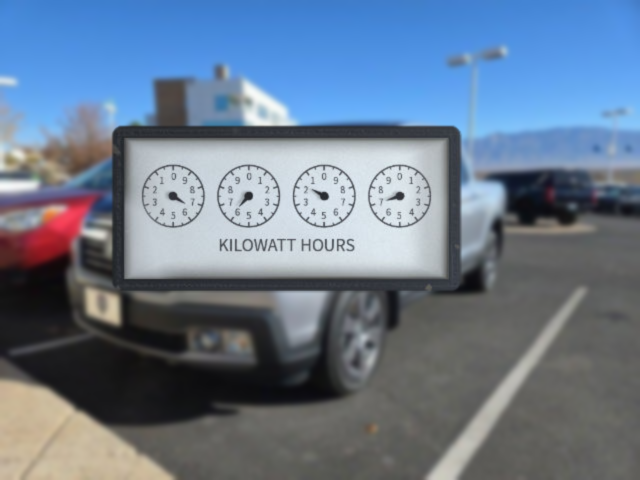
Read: 6617 (kWh)
